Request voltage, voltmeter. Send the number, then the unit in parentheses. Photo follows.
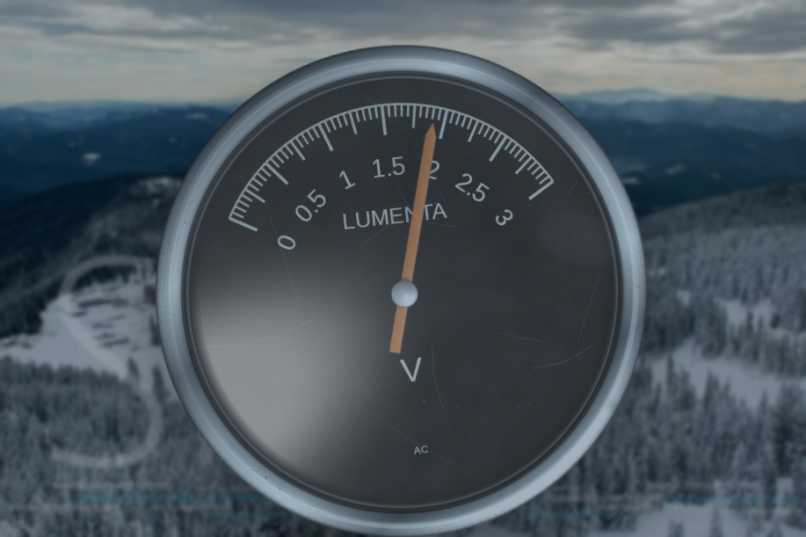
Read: 1.9 (V)
